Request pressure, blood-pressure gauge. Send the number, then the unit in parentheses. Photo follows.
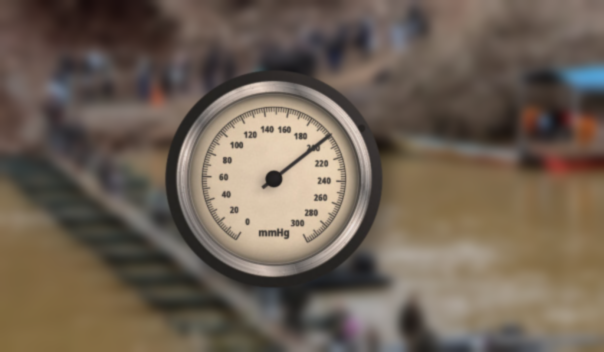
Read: 200 (mmHg)
